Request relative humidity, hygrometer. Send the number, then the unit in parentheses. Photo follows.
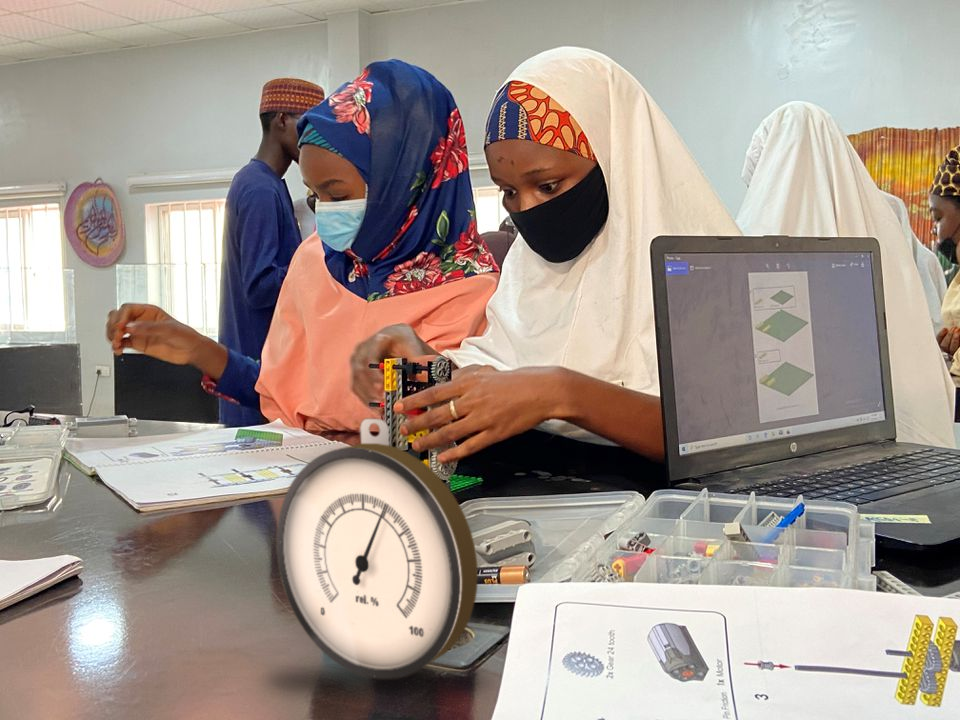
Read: 60 (%)
